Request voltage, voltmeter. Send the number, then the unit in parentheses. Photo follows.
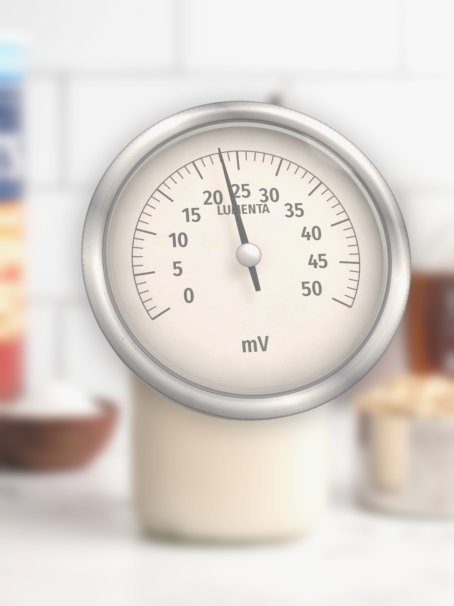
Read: 23 (mV)
